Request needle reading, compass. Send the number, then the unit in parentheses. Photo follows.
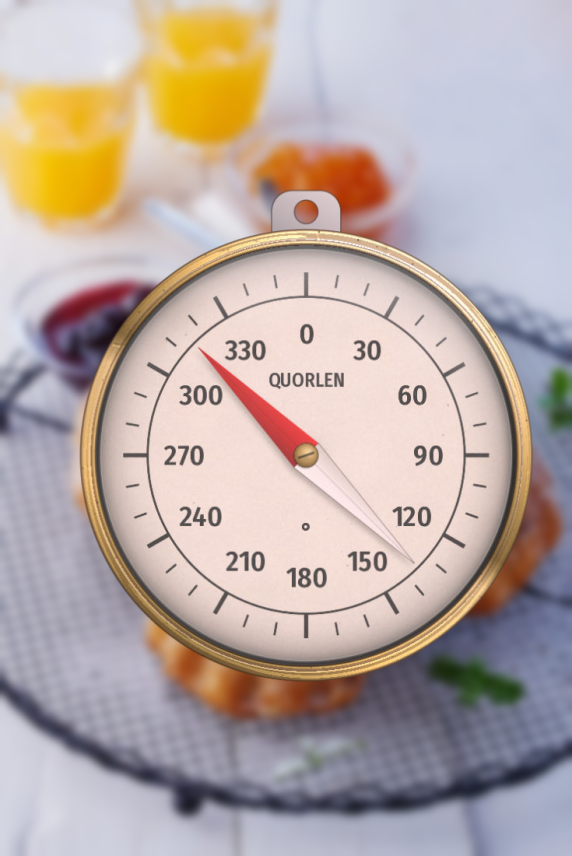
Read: 315 (°)
